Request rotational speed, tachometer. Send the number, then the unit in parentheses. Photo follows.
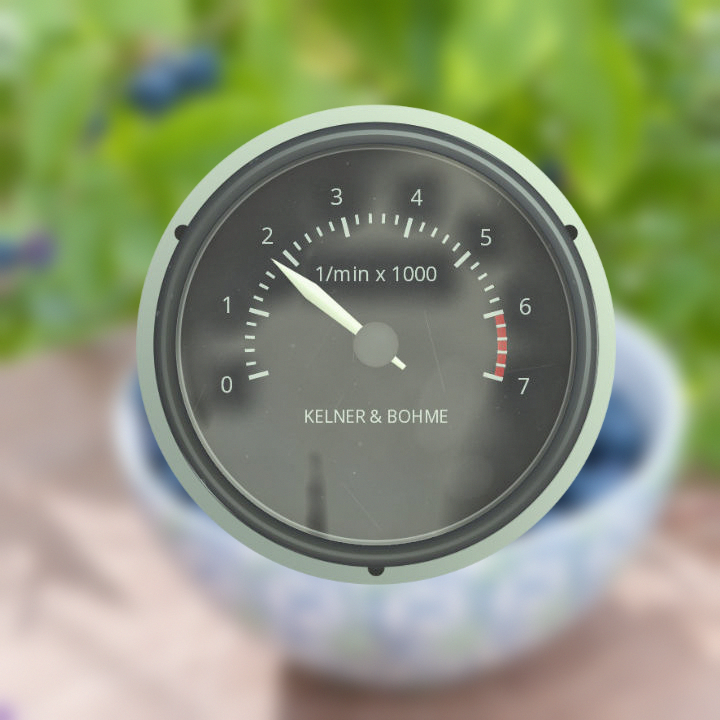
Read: 1800 (rpm)
